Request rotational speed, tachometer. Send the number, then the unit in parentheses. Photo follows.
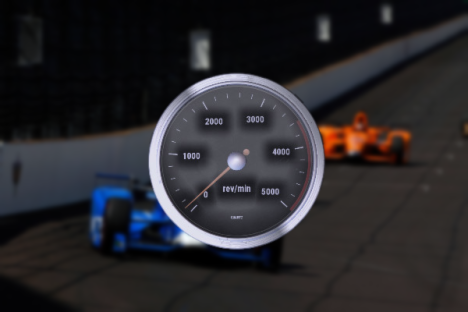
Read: 100 (rpm)
